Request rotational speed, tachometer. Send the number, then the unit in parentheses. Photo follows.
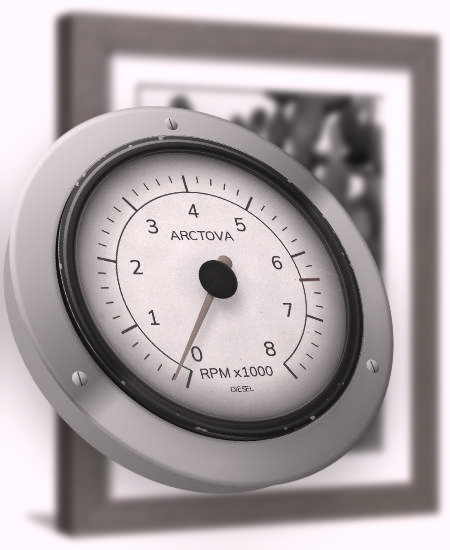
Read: 200 (rpm)
